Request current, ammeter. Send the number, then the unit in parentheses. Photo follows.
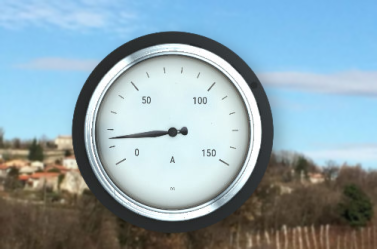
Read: 15 (A)
